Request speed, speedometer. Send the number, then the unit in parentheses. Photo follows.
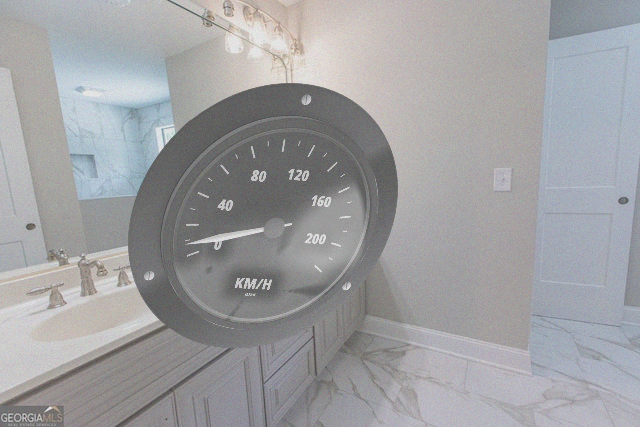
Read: 10 (km/h)
